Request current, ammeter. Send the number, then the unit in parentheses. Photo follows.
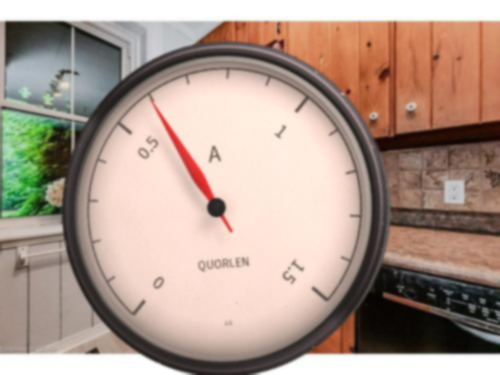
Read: 0.6 (A)
